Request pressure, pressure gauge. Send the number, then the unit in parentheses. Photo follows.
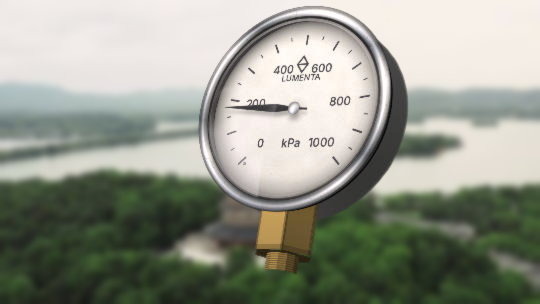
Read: 175 (kPa)
